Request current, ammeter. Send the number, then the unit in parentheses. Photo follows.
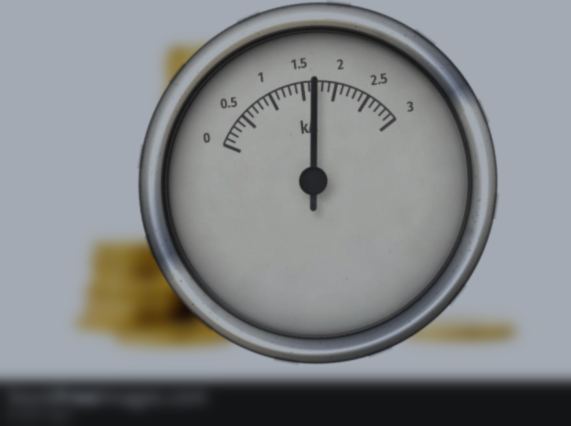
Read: 1.7 (kA)
